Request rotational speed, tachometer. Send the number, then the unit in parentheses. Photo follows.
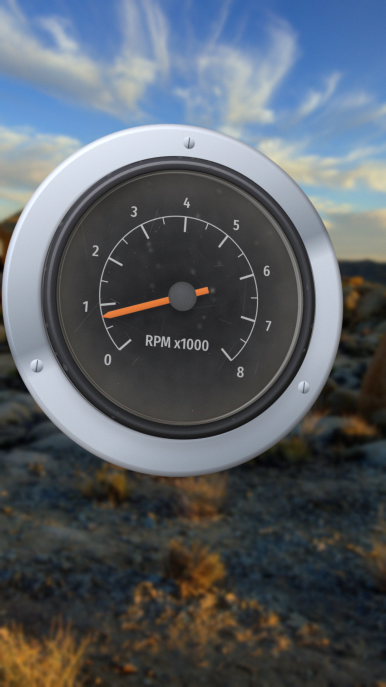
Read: 750 (rpm)
